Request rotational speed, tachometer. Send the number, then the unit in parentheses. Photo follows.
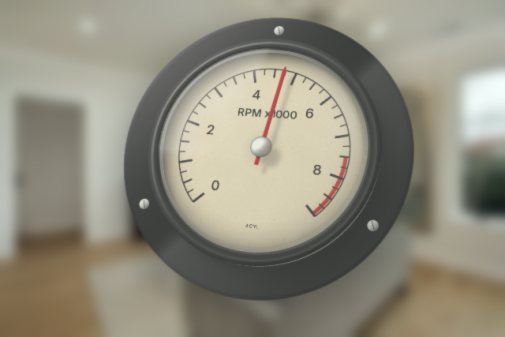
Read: 4750 (rpm)
